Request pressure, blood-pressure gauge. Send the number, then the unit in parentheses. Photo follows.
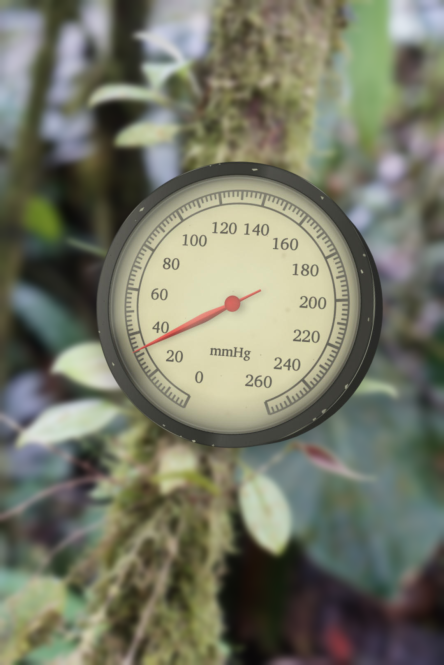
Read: 32 (mmHg)
